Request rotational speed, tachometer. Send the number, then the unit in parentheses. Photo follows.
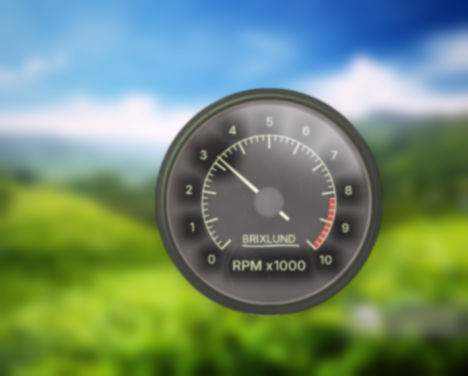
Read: 3200 (rpm)
